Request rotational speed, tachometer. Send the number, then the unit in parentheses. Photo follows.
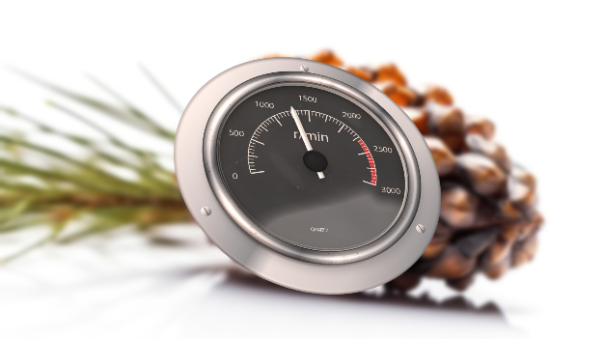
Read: 1250 (rpm)
